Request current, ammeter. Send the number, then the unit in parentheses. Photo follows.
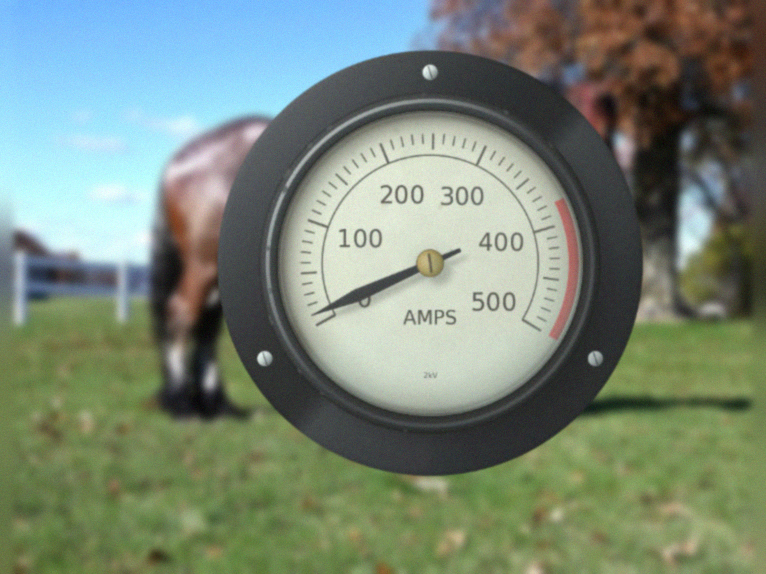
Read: 10 (A)
